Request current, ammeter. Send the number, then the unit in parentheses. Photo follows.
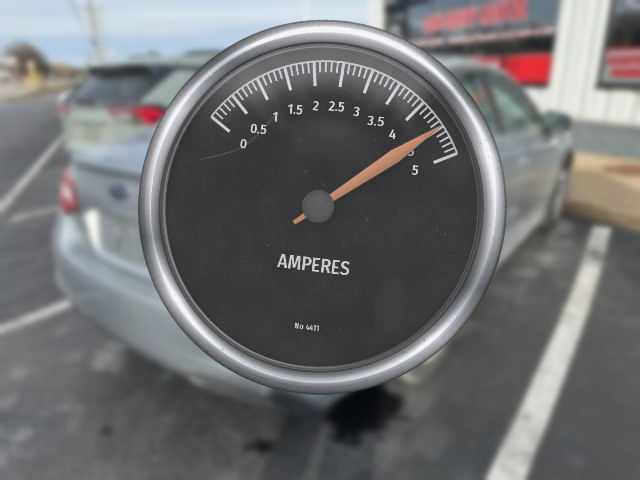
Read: 4.5 (A)
